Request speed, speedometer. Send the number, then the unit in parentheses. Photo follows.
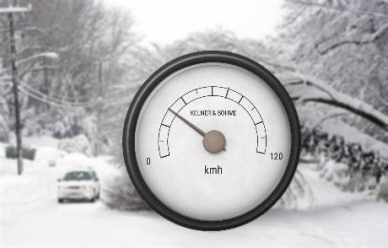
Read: 30 (km/h)
